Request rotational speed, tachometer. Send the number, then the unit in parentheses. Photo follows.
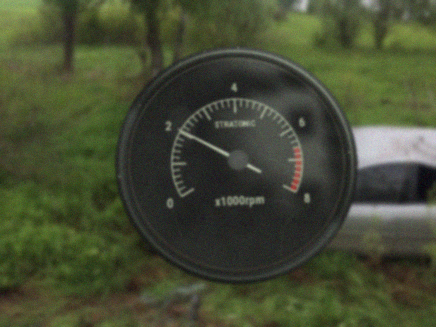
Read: 2000 (rpm)
